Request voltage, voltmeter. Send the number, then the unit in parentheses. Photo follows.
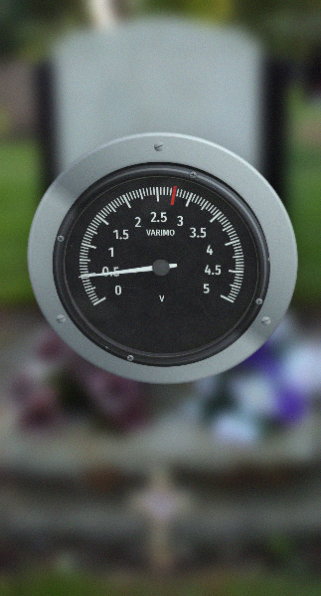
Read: 0.5 (V)
